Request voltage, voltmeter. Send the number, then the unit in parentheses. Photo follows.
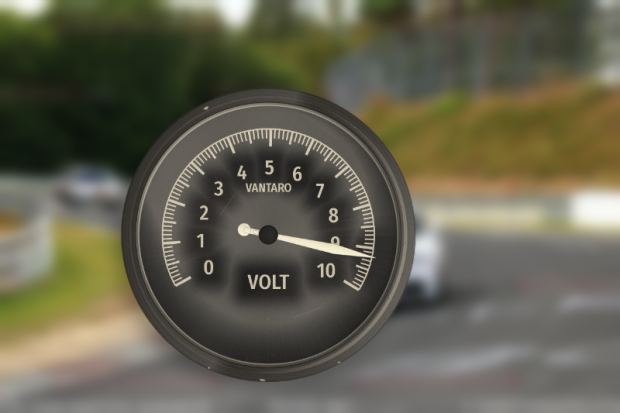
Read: 9.2 (V)
